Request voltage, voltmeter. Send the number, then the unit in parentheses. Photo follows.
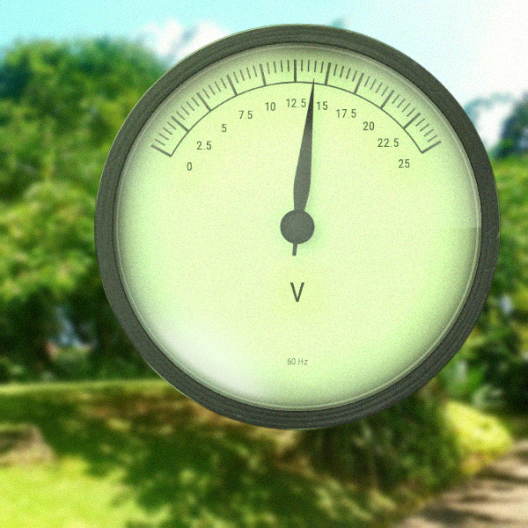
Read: 14 (V)
